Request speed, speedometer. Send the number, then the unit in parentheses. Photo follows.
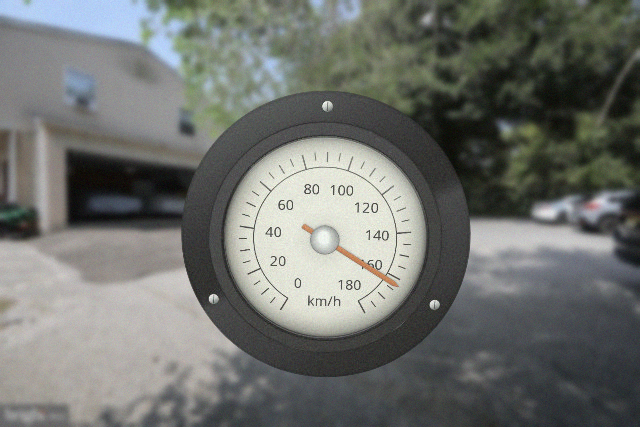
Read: 162.5 (km/h)
